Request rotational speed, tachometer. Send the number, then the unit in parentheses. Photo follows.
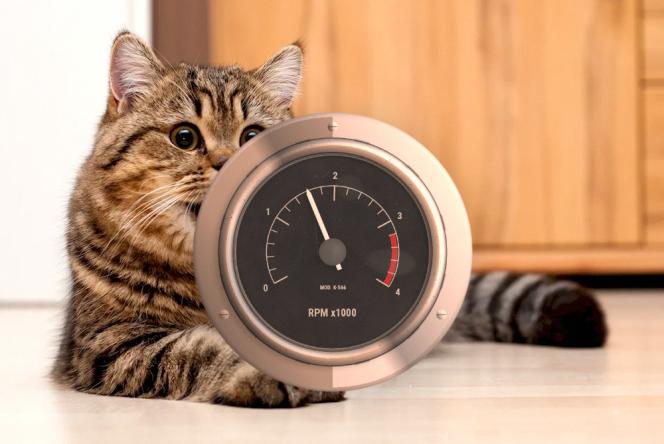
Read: 1600 (rpm)
